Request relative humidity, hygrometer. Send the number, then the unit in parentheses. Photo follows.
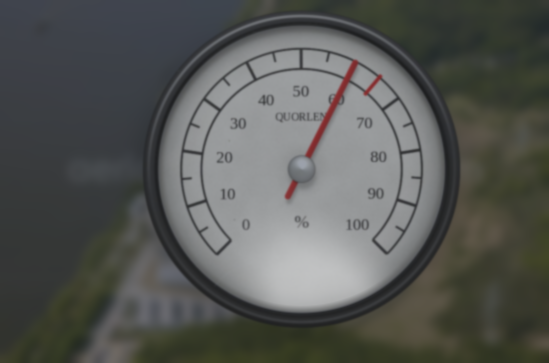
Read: 60 (%)
